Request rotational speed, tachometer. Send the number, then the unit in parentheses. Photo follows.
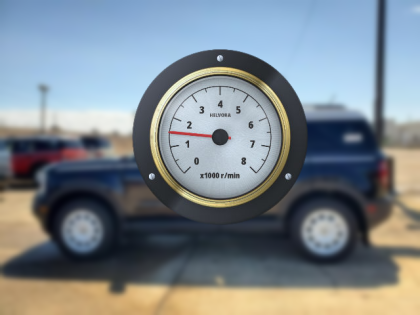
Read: 1500 (rpm)
